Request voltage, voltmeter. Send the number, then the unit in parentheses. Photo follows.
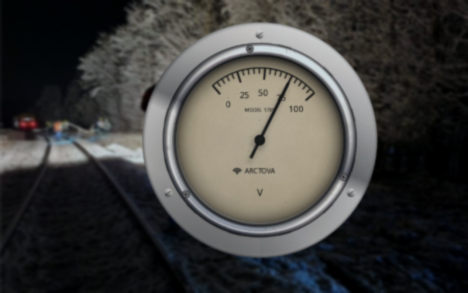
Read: 75 (V)
